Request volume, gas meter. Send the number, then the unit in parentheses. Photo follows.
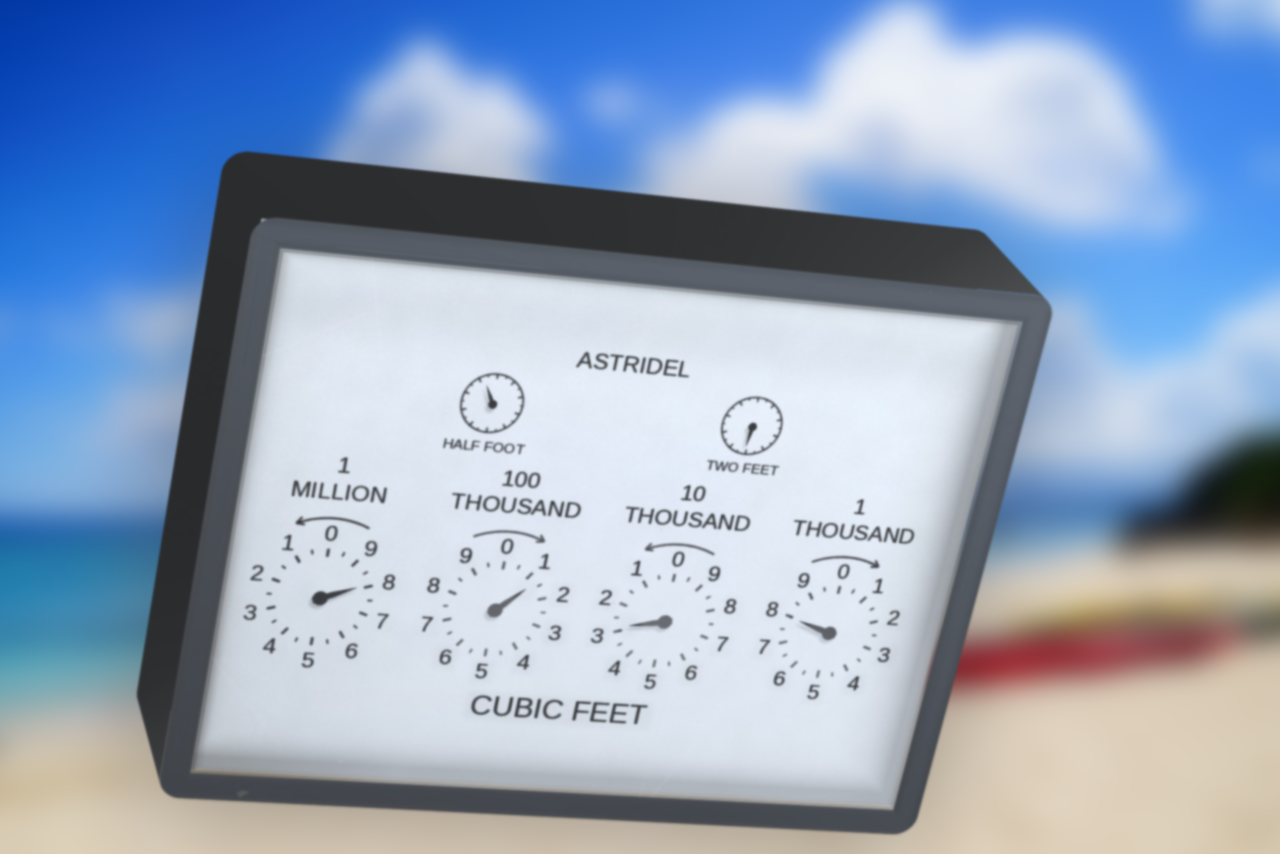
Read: 812800 (ft³)
